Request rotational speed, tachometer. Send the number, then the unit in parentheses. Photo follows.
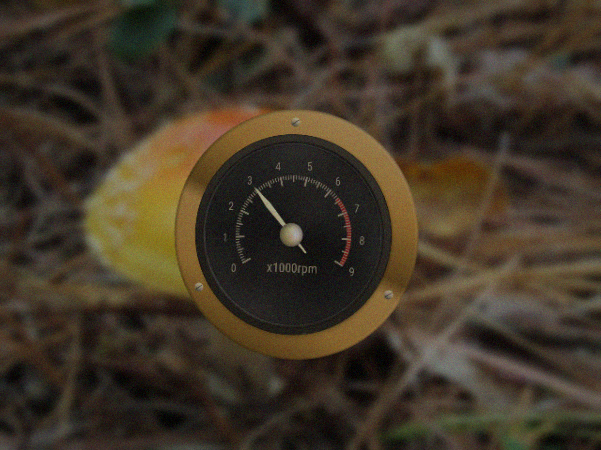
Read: 3000 (rpm)
